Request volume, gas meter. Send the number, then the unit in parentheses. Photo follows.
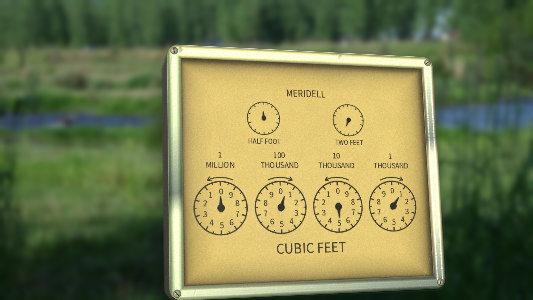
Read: 5100 (ft³)
